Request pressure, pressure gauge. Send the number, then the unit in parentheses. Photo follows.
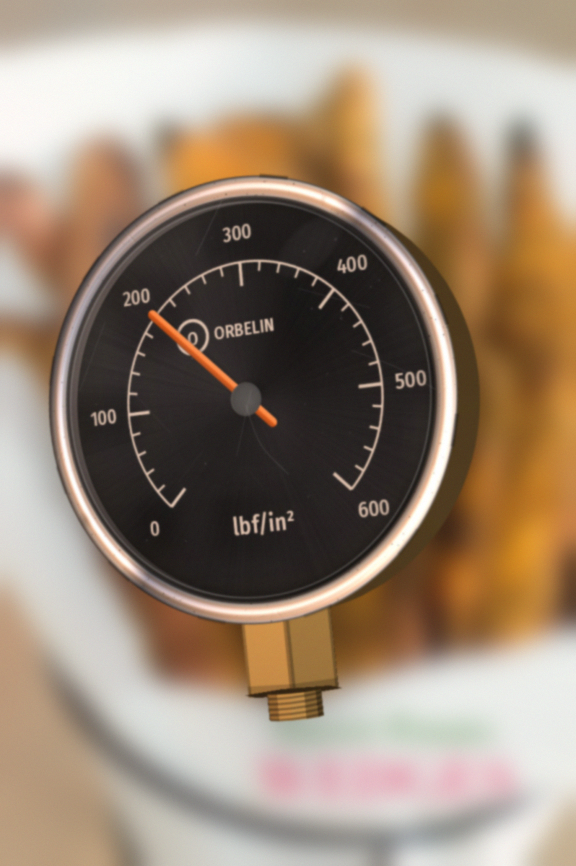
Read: 200 (psi)
